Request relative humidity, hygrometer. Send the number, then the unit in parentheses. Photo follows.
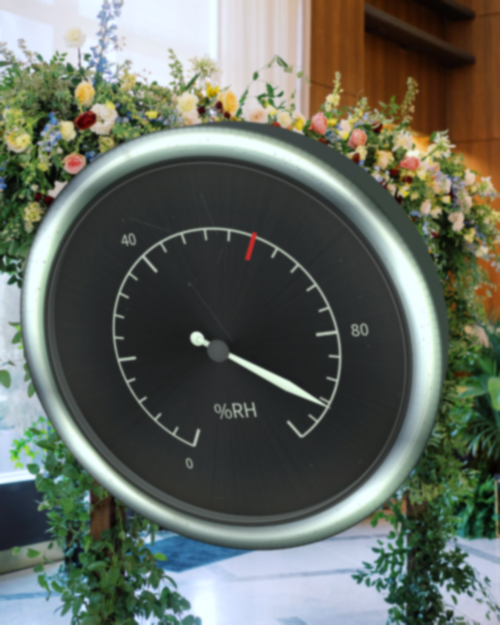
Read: 92 (%)
